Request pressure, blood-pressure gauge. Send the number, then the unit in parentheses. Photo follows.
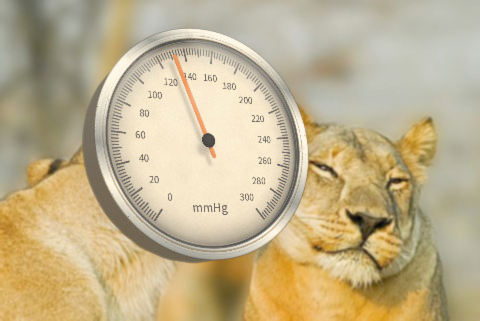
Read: 130 (mmHg)
